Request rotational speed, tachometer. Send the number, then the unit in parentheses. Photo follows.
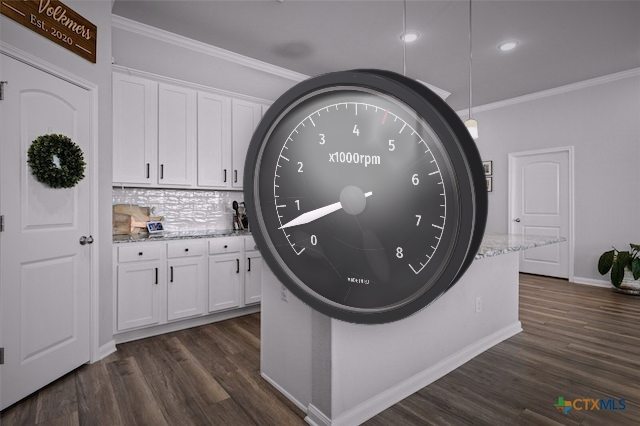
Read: 600 (rpm)
